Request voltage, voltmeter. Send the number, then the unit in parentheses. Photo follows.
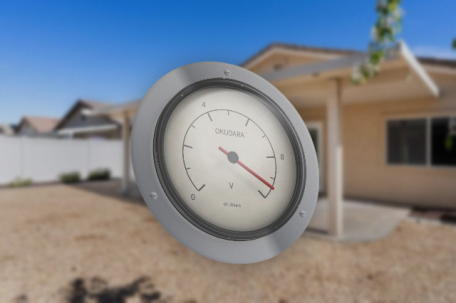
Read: 9.5 (V)
